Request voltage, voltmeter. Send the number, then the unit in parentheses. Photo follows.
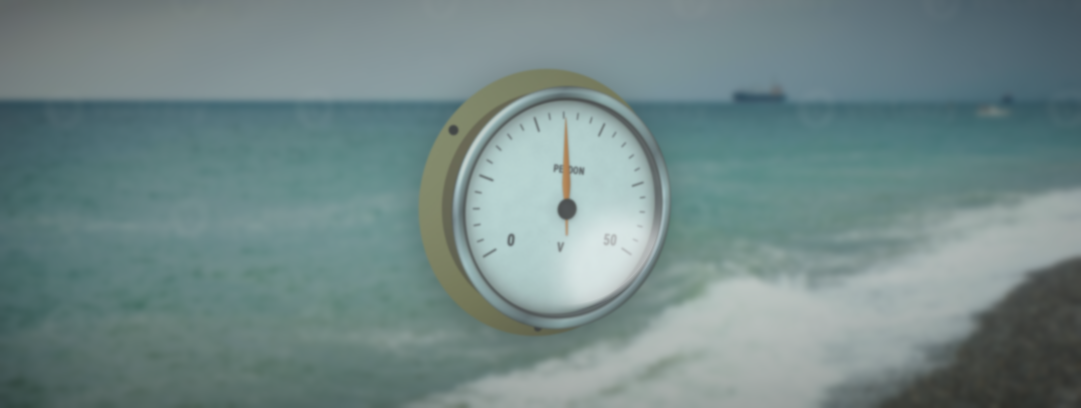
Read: 24 (V)
